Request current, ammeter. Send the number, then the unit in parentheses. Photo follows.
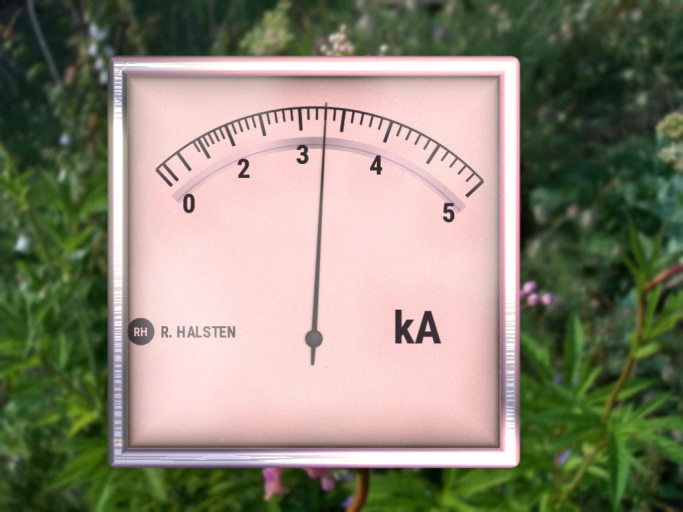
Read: 3.3 (kA)
